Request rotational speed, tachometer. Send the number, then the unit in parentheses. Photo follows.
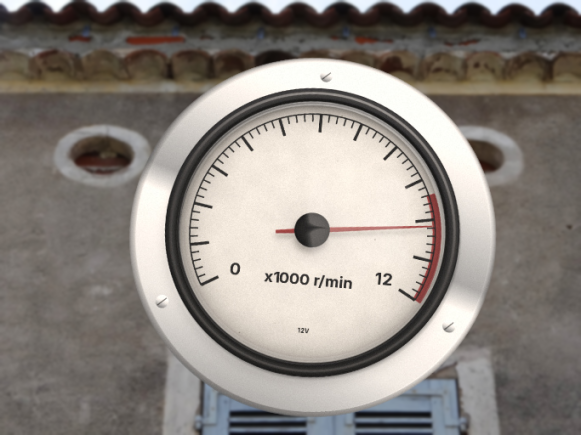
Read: 10200 (rpm)
